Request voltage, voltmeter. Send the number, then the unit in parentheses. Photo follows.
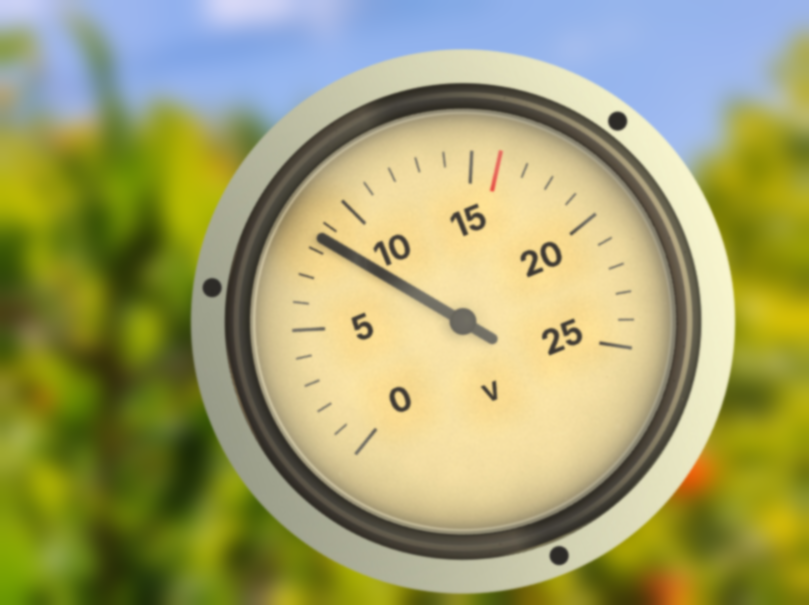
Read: 8.5 (V)
